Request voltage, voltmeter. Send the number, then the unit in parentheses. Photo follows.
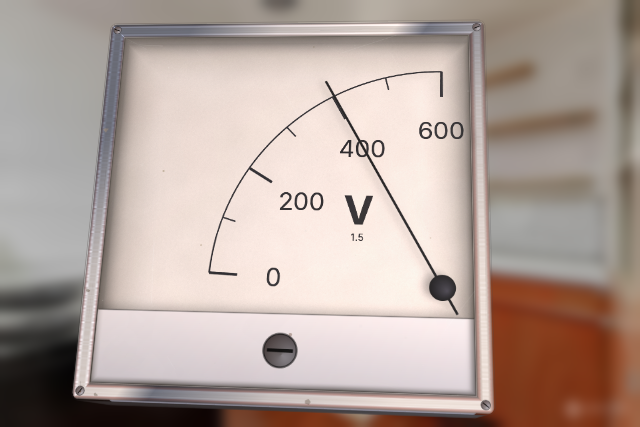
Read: 400 (V)
